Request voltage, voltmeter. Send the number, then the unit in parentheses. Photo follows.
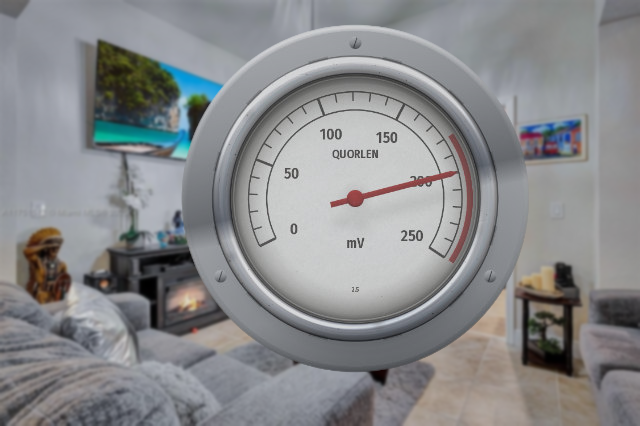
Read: 200 (mV)
